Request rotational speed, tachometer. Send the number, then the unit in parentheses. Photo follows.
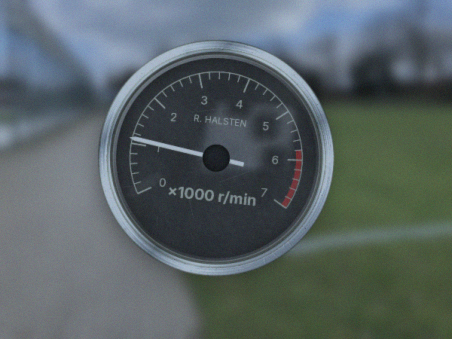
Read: 1100 (rpm)
